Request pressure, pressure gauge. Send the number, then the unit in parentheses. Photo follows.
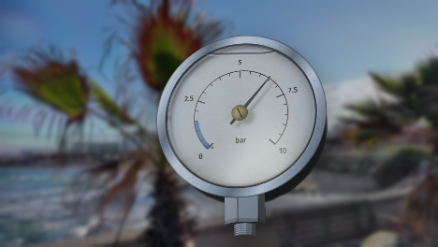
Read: 6.5 (bar)
